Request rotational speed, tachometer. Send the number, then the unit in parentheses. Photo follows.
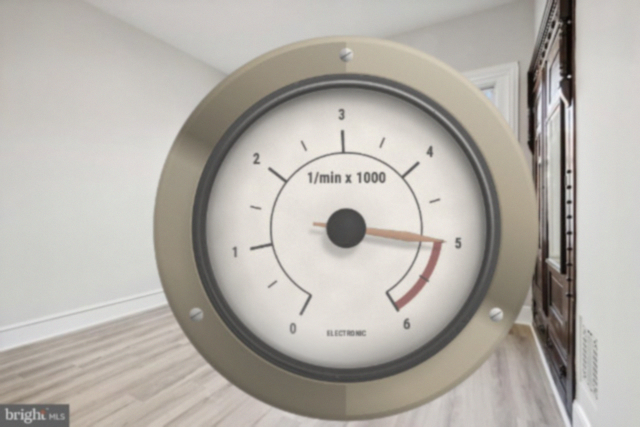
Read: 5000 (rpm)
